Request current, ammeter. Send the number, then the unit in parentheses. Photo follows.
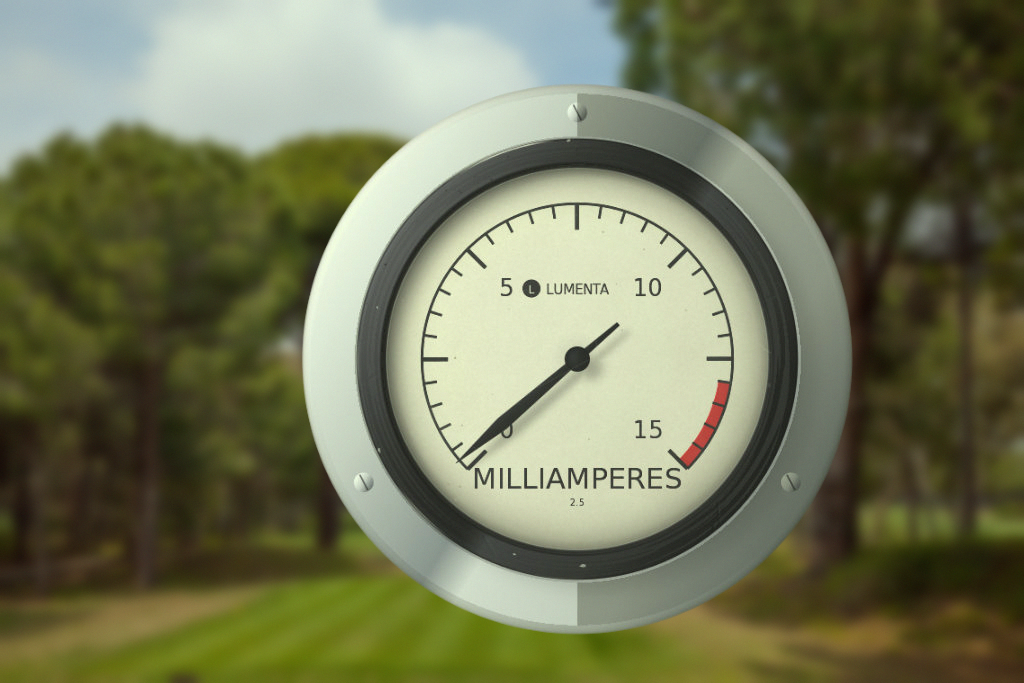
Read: 0.25 (mA)
